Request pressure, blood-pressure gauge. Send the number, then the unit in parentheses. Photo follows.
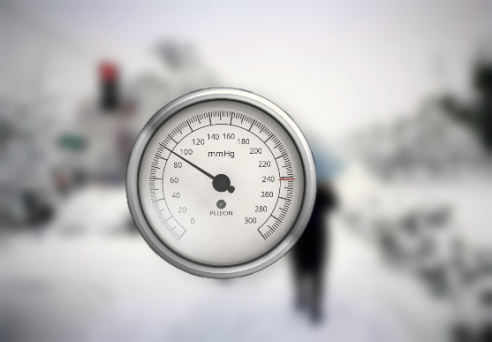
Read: 90 (mmHg)
